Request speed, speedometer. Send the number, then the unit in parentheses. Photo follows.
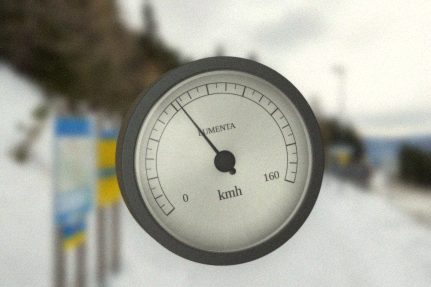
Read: 62.5 (km/h)
